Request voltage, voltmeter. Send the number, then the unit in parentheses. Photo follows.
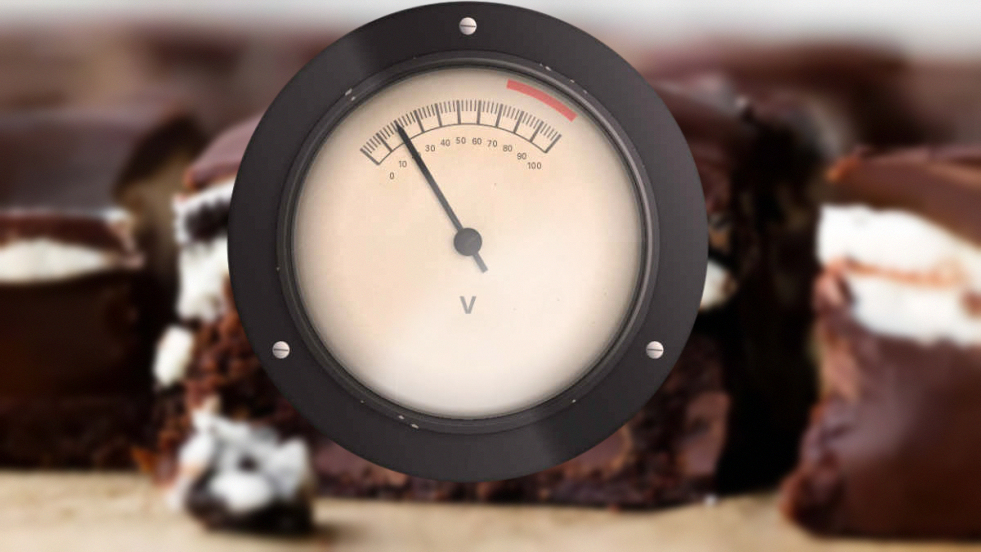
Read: 20 (V)
